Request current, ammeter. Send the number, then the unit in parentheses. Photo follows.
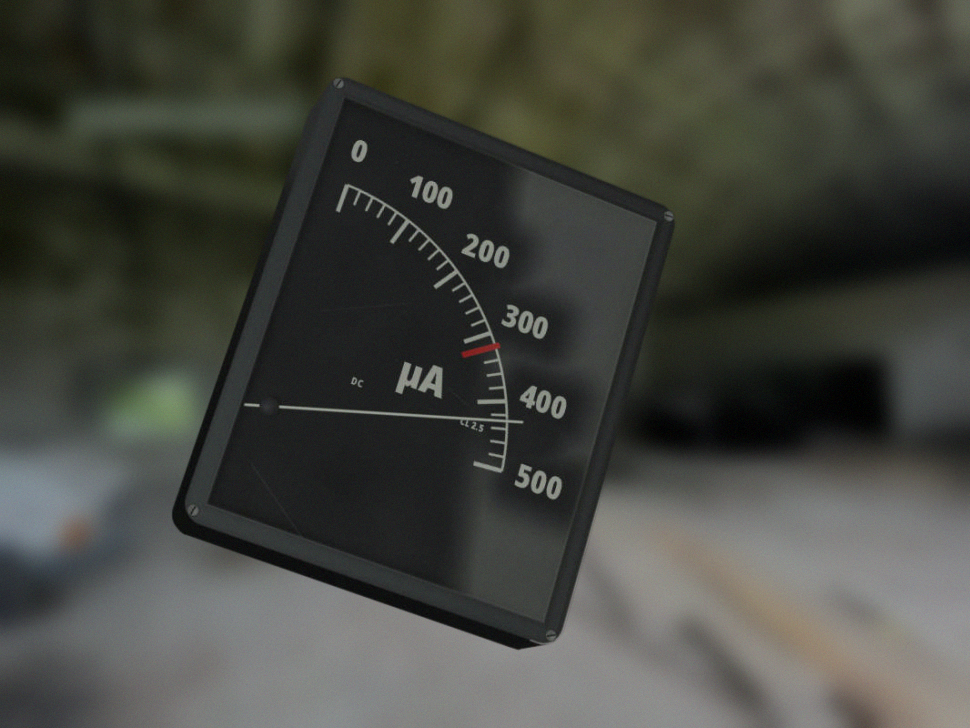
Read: 430 (µA)
